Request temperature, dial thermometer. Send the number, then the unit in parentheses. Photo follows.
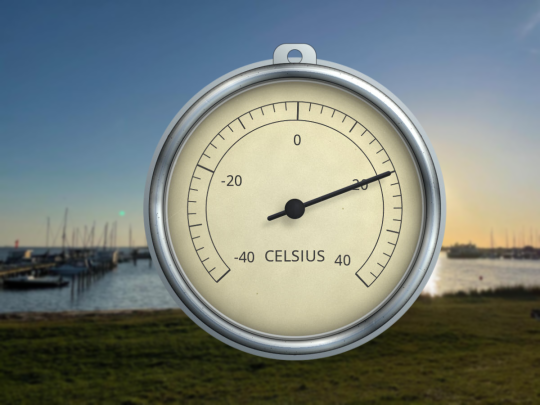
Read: 20 (°C)
